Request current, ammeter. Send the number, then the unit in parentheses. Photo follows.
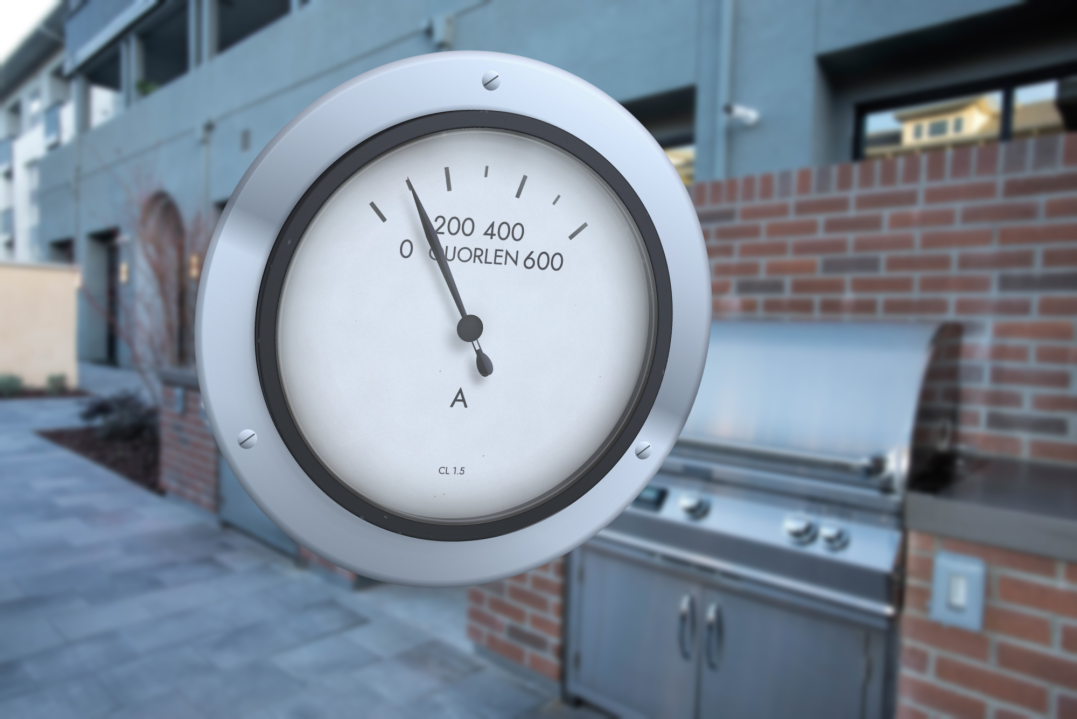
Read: 100 (A)
